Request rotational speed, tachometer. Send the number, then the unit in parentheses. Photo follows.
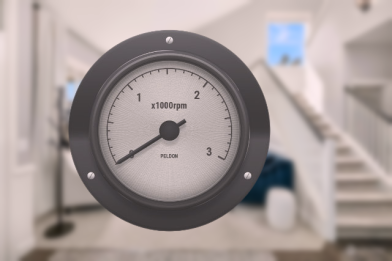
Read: 0 (rpm)
